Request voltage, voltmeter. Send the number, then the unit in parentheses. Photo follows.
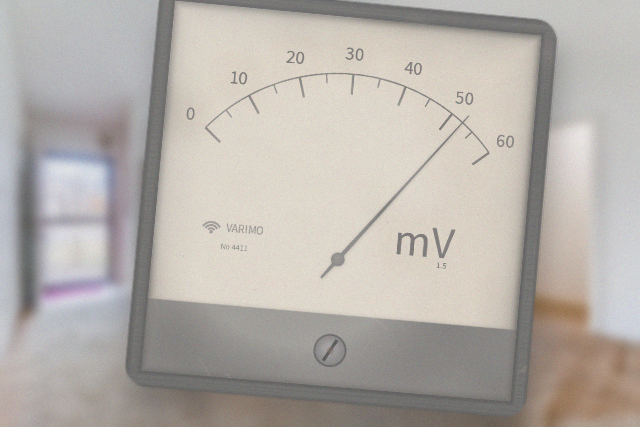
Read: 52.5 (mV)
